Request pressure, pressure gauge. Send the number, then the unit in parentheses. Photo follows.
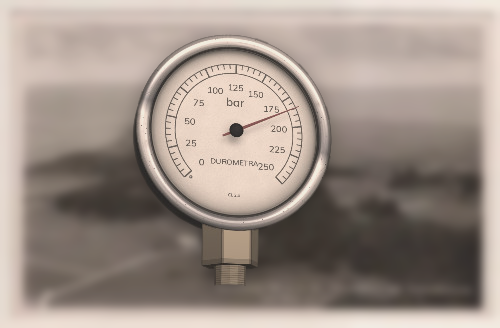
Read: 185 (bar)
